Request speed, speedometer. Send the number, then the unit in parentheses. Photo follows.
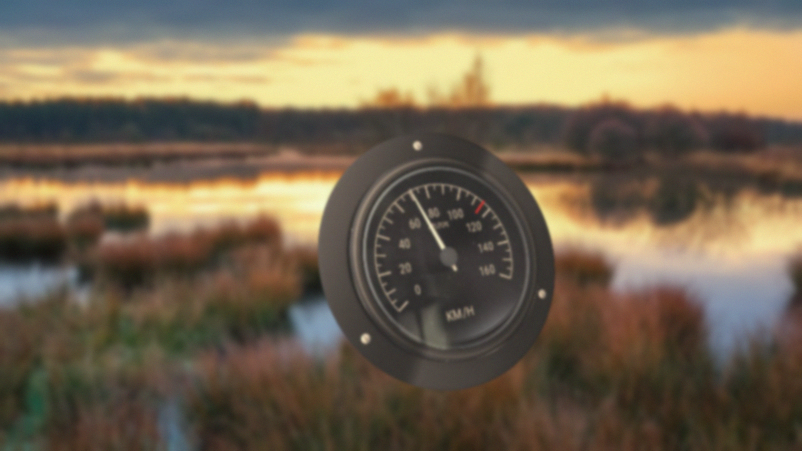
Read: 70 (km/h)
